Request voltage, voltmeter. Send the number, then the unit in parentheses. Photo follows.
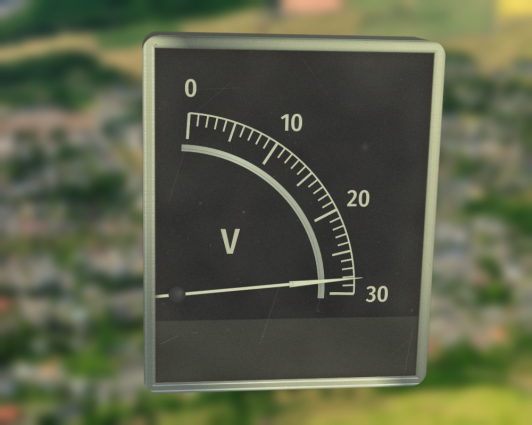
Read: 28 (V)
